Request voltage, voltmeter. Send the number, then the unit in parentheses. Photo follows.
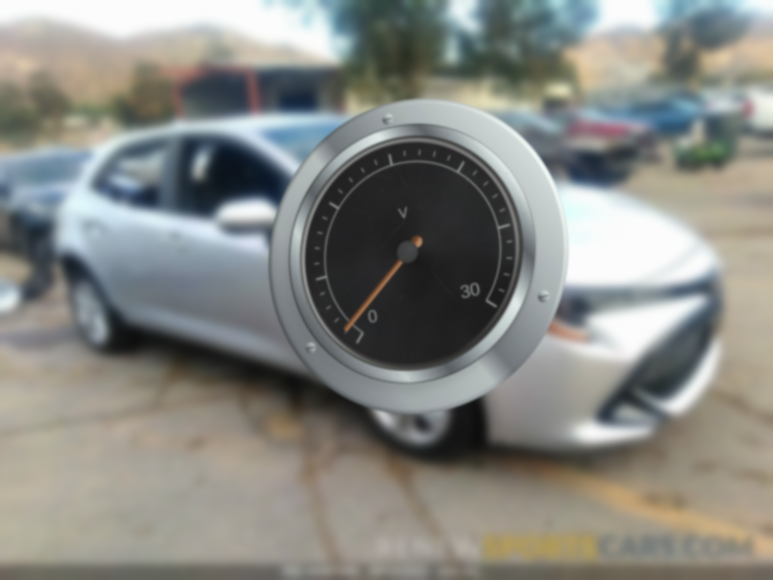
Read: 1 (V)
